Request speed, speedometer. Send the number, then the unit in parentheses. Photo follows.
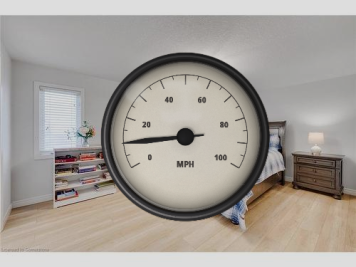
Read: 10 (mph)
